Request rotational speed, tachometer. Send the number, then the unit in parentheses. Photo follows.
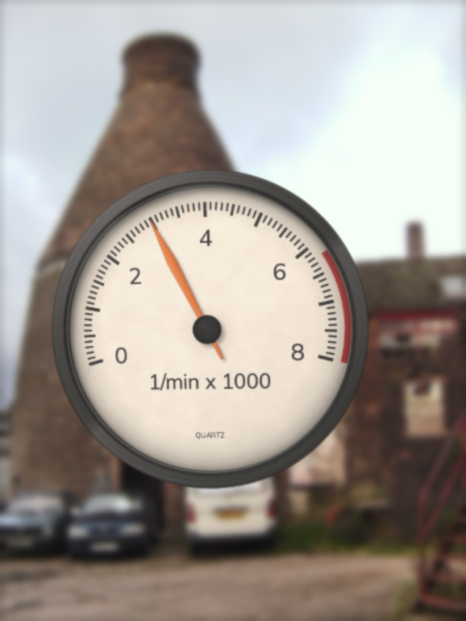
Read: 3000 (rpm)
